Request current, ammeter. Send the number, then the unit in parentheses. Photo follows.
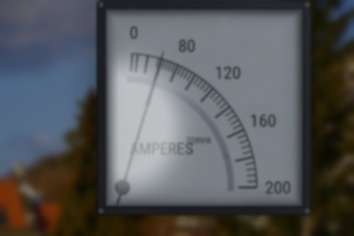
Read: 60 (A)
